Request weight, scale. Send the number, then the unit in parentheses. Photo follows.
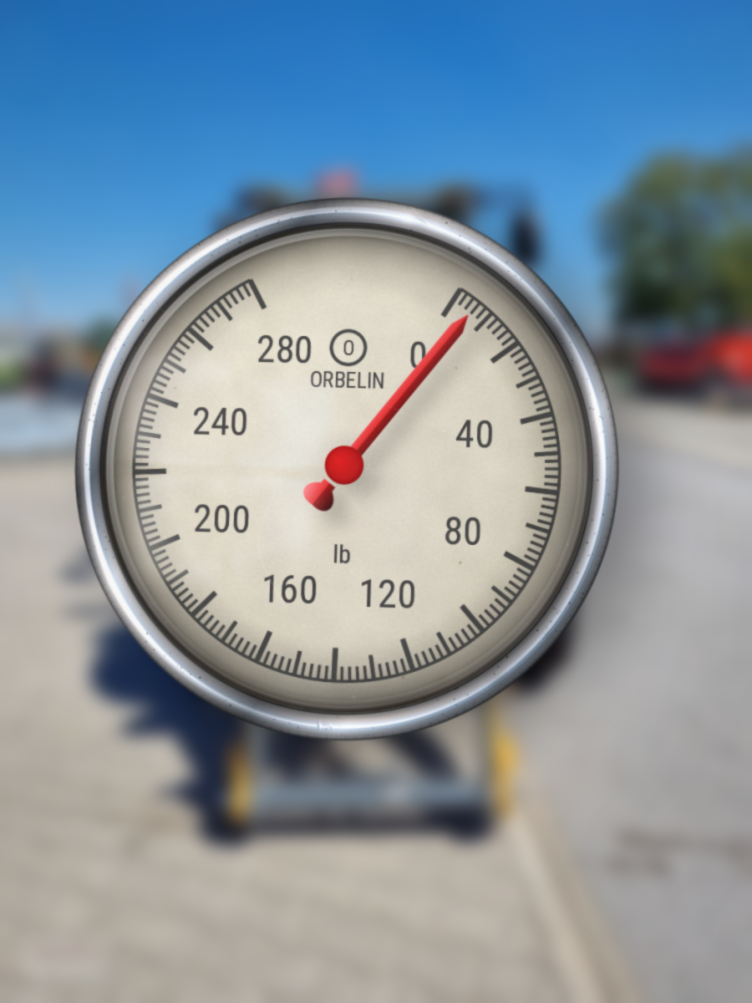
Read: 6 (lb)
